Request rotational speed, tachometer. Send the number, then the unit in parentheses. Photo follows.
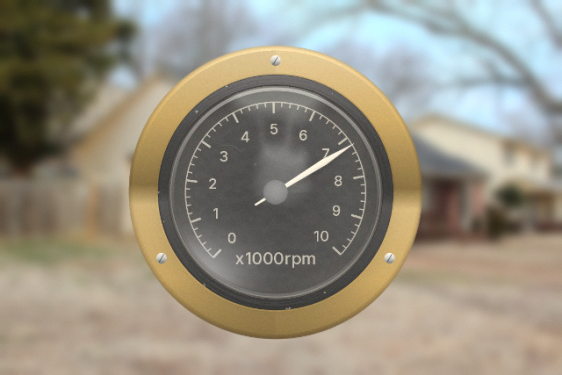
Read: 7200 (rpm)
